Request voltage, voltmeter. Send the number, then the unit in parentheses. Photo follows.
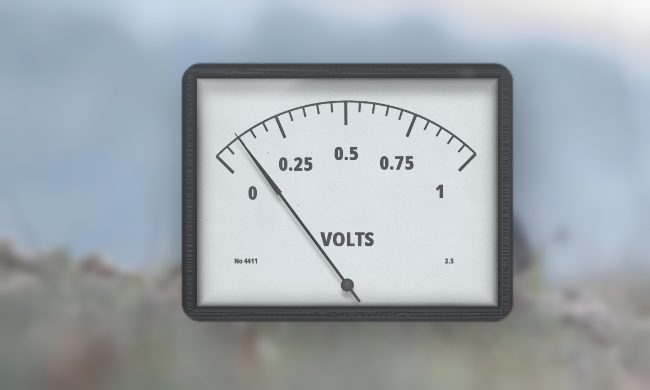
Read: 0.1 (V)
